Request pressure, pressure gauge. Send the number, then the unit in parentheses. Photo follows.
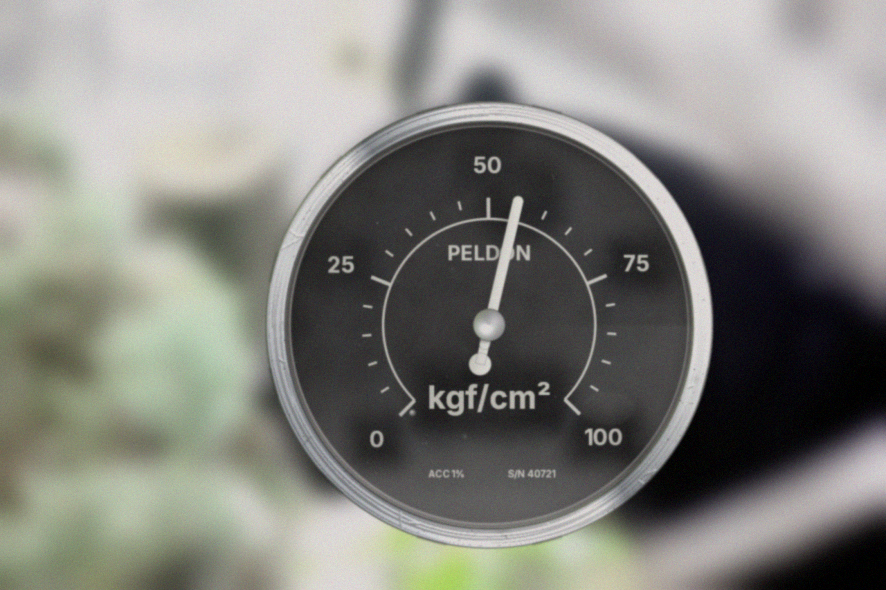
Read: 55 (kg/cm²)
